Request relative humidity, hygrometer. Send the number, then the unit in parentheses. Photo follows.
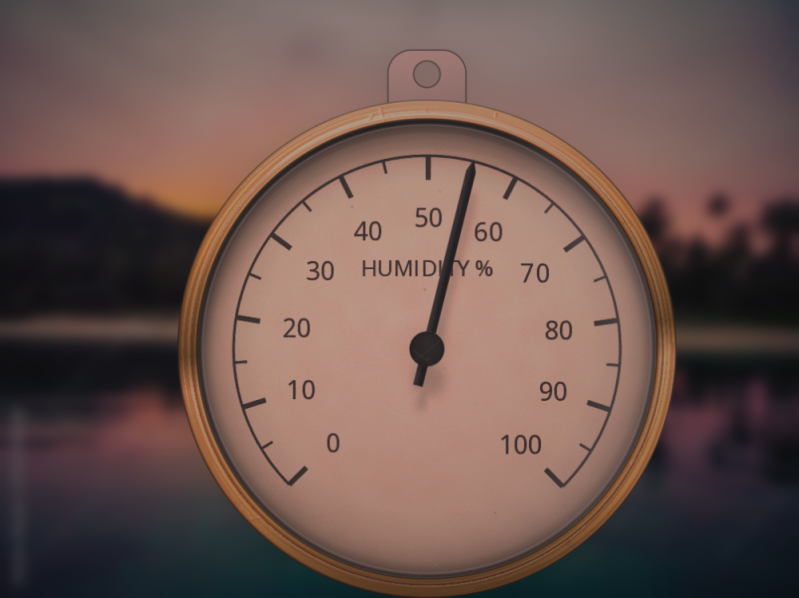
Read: 55 (%)
